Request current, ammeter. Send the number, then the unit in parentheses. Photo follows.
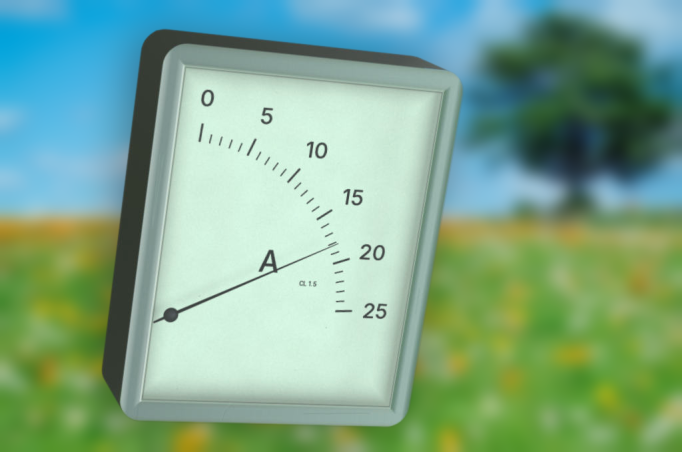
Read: 18 (A)
